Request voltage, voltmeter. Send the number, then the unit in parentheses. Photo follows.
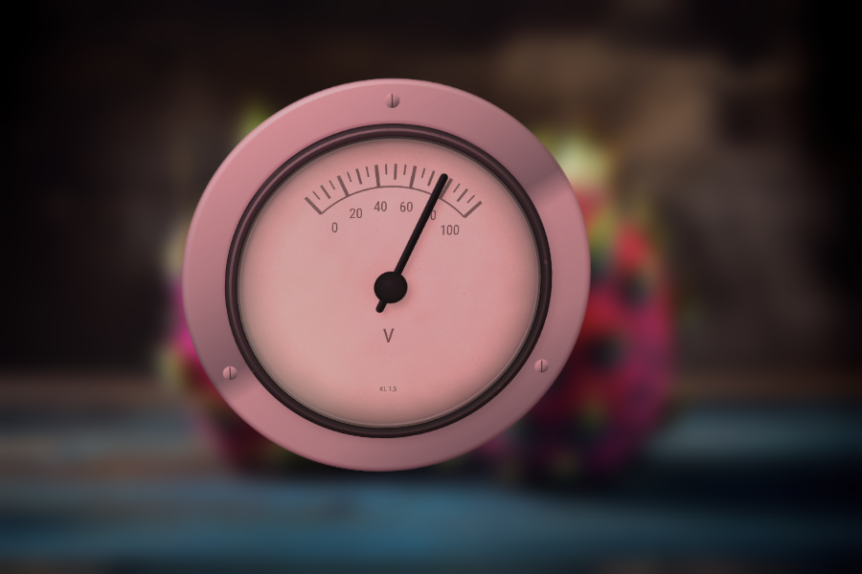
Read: 75 (V)
